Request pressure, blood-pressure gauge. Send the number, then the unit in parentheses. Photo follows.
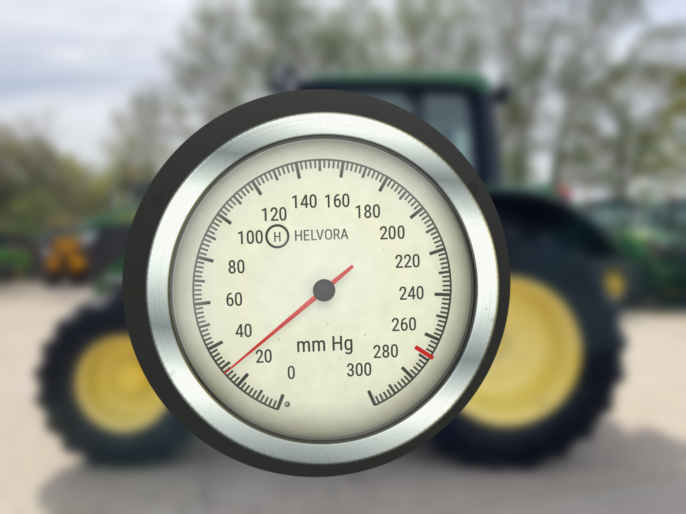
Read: 28 (mmHg)
